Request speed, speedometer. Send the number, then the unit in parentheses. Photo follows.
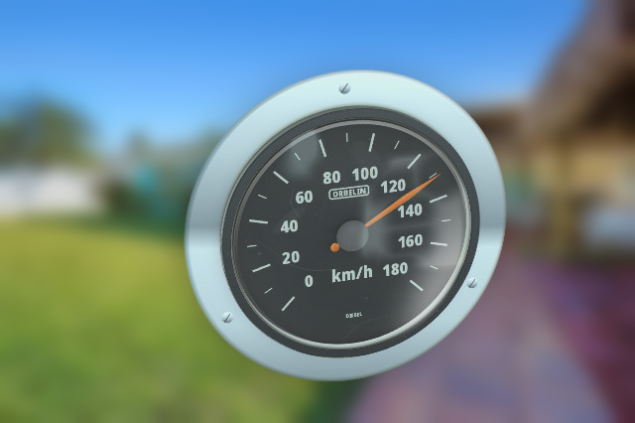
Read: 130 (km/h)
